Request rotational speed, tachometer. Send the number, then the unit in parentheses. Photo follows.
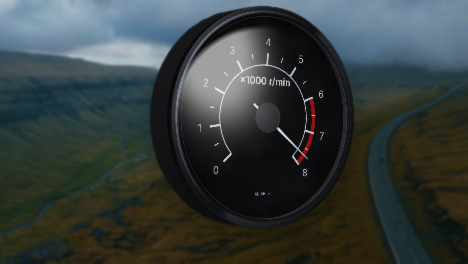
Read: 7750 (rpm)
